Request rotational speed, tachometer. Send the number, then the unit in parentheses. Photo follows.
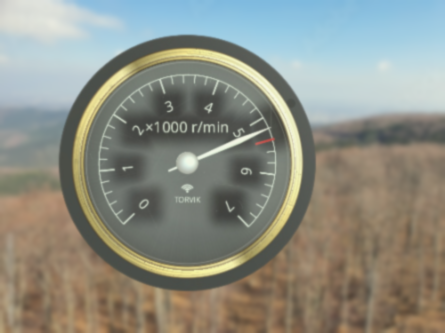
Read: 5200 (rpm)
